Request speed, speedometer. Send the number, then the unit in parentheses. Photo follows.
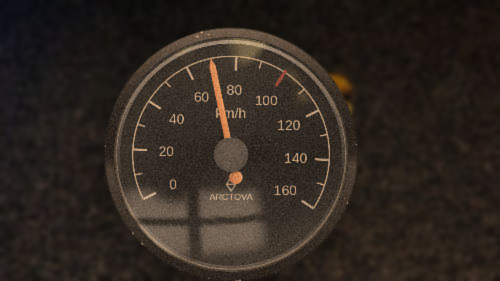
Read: 70 (km/h)
